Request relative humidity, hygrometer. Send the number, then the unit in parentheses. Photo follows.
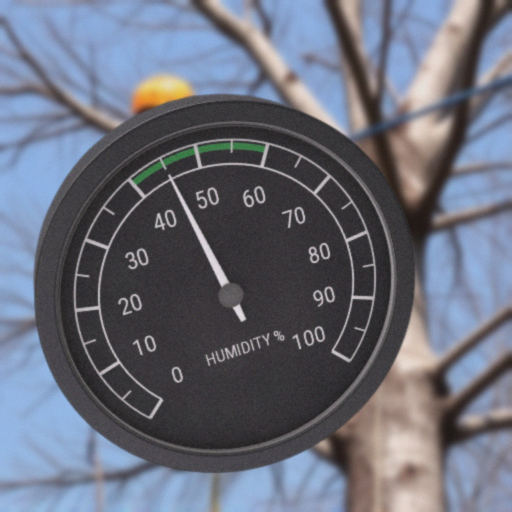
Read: 45 (%)
